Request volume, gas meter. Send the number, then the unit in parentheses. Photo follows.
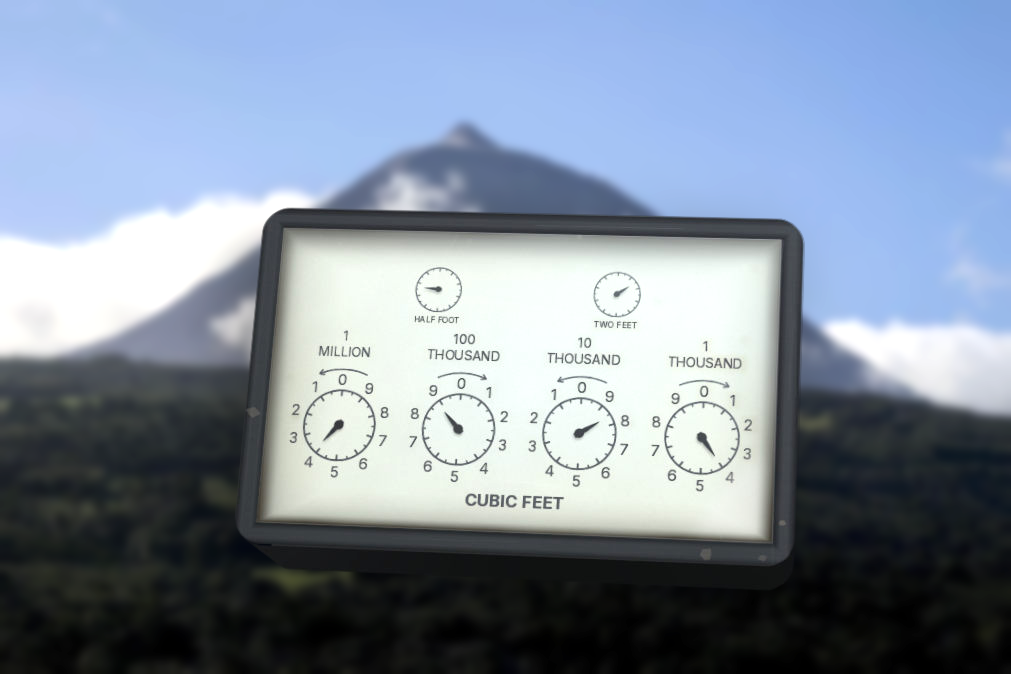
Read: 388400 (ft³)
